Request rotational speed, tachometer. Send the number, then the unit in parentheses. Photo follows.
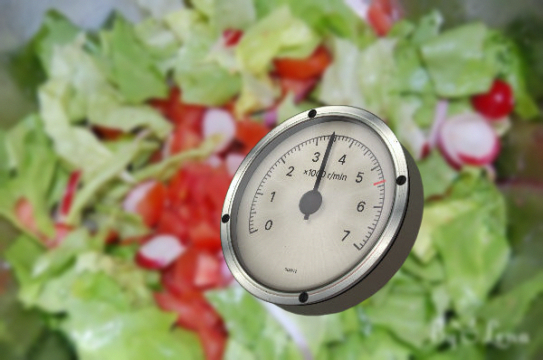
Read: 3500 (rpm)
